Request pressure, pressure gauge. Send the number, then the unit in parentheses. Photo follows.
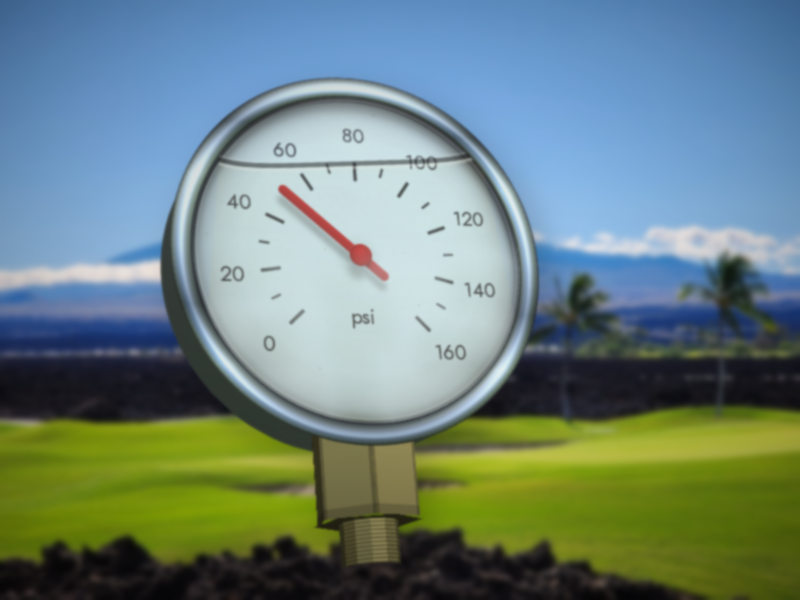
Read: 50 (psi)
